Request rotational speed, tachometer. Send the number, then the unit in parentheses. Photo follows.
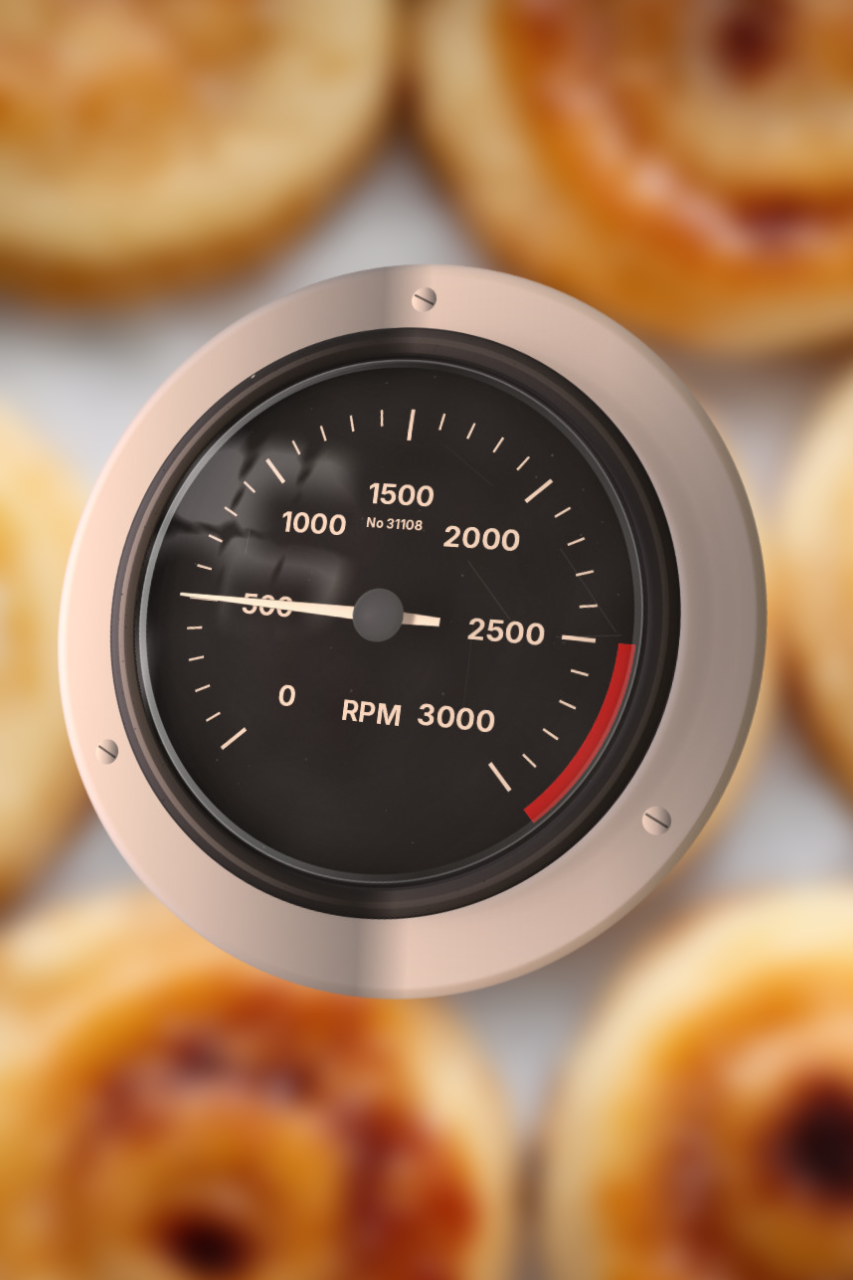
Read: 500 (rpm)
